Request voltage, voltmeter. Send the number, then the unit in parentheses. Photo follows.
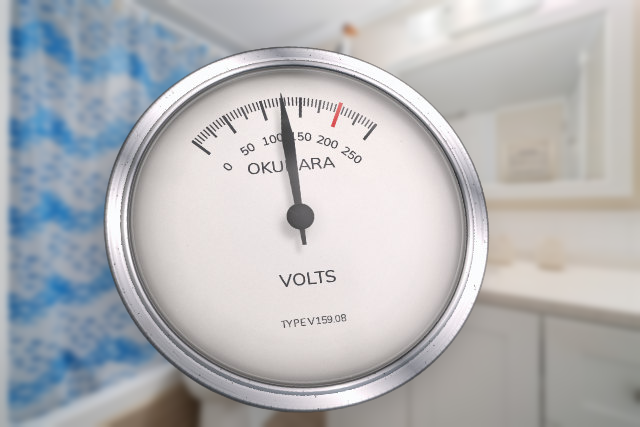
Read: 125 (V)
